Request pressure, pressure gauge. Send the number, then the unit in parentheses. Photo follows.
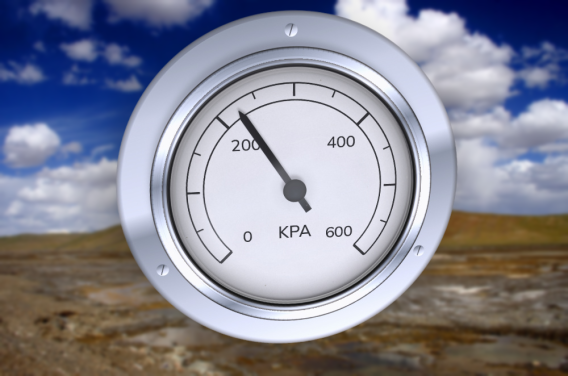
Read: 225 (kPa)
